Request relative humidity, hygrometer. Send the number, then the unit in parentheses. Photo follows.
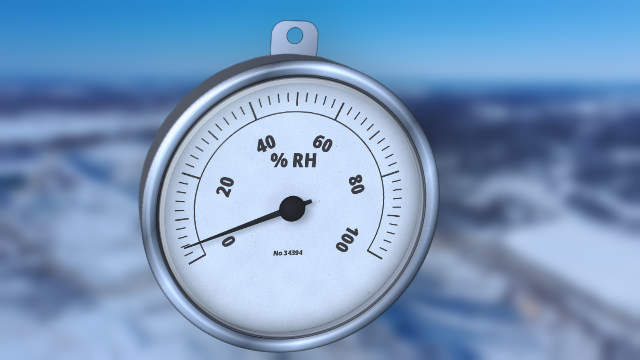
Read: 4 (%)
